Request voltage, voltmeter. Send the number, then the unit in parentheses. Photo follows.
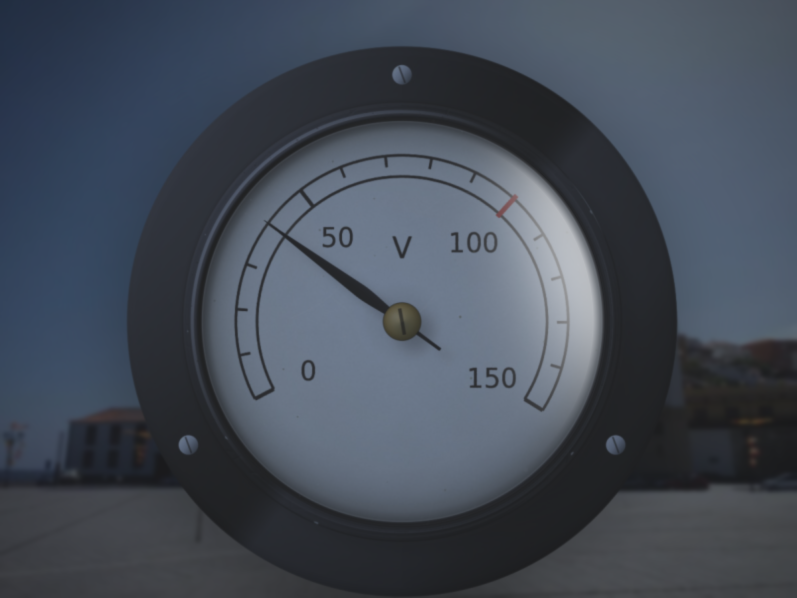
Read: 40 (V)
